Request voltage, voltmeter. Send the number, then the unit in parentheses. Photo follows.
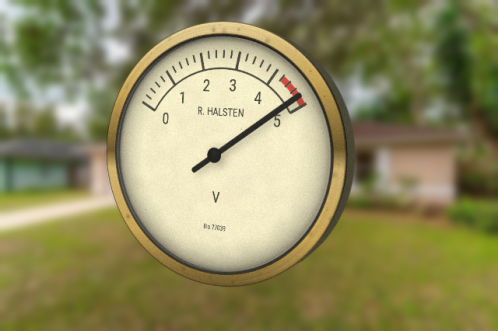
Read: 4.8 (V)
